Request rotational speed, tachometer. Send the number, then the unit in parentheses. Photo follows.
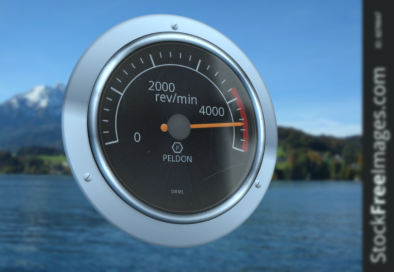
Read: 4500 (rpm)
